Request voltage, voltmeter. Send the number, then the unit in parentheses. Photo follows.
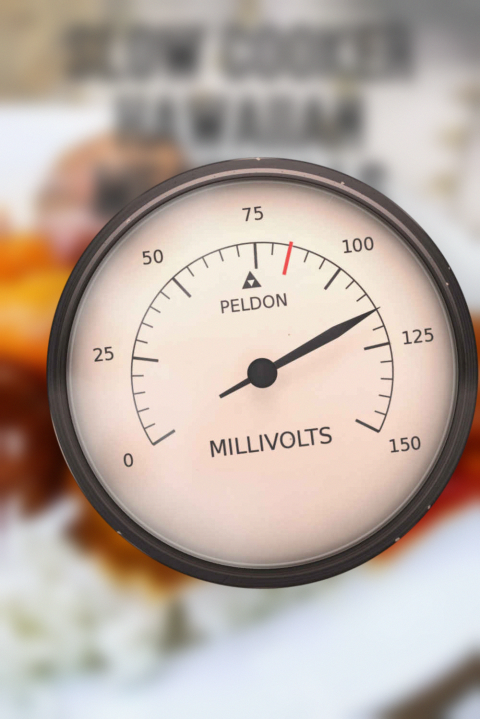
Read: 115 (mV)
